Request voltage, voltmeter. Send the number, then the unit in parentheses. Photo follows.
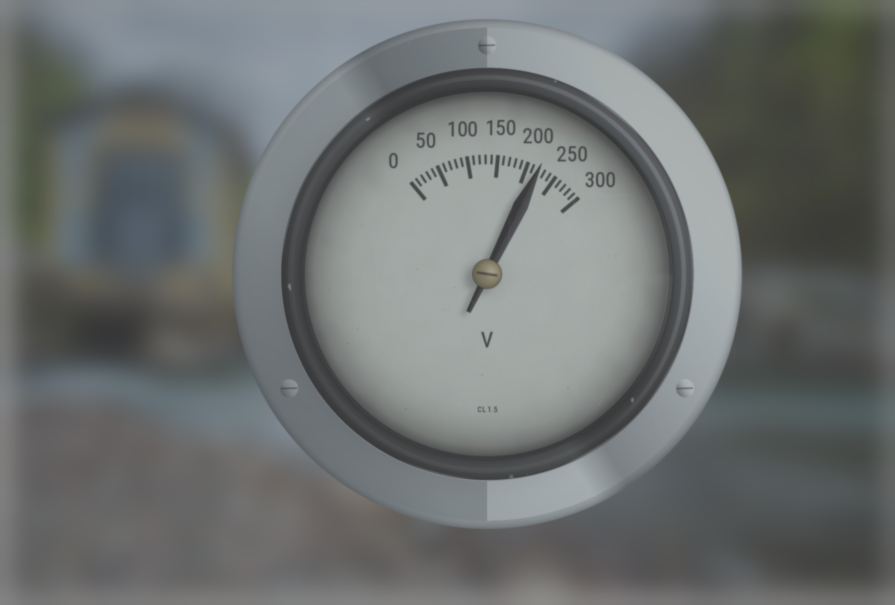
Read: 220 (V)
